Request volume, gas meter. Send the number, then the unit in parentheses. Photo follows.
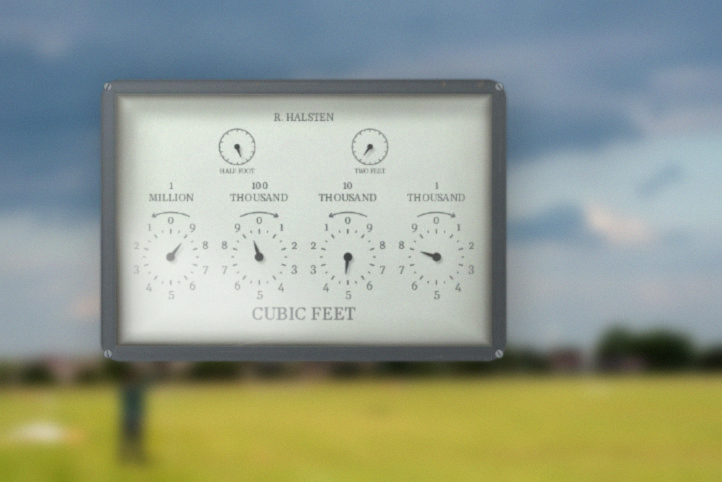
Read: 894800 (ft³)
